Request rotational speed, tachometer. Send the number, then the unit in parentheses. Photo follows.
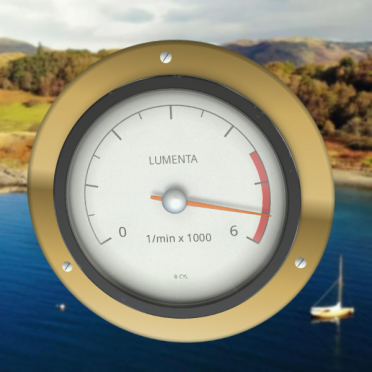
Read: 5500 (rpm)
